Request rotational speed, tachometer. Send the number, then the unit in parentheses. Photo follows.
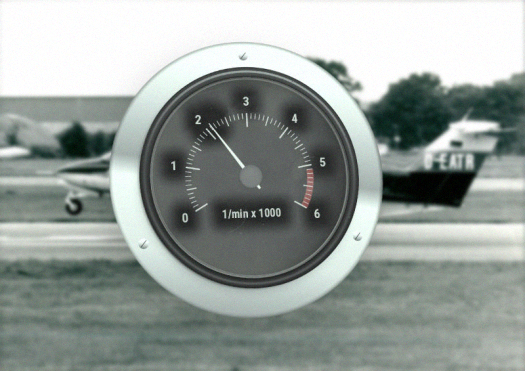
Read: 2100 (rpm)
